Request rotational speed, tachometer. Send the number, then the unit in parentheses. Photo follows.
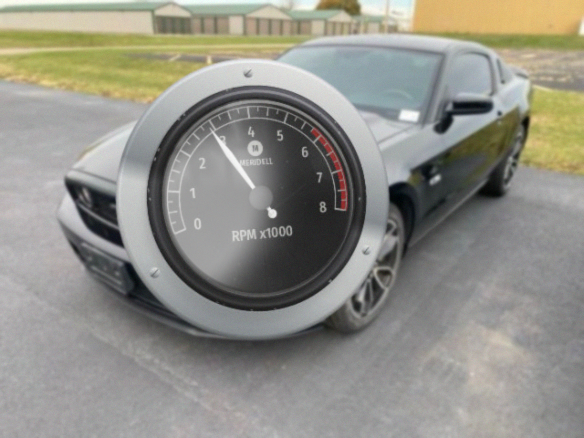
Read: 2875 (rpm)
